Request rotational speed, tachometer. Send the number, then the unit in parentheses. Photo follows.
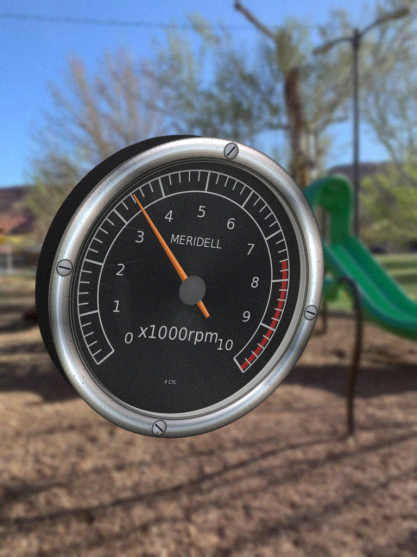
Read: 3400 (rpm)
